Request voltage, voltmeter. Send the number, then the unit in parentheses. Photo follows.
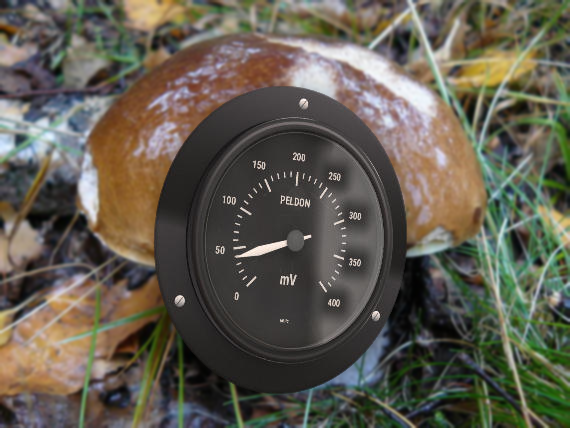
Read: 40 (mV)
